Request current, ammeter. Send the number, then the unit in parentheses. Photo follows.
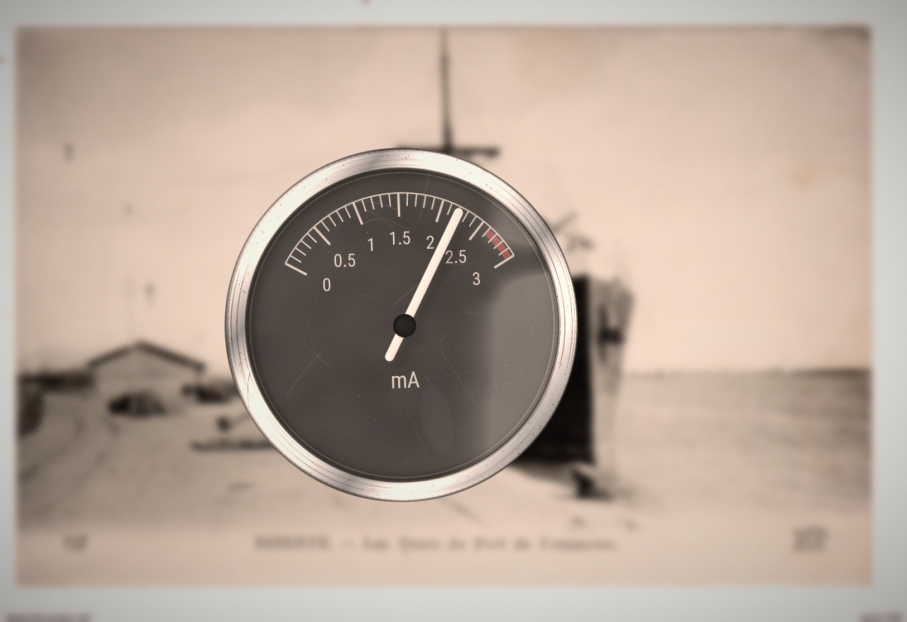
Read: 2.2 (mA)
